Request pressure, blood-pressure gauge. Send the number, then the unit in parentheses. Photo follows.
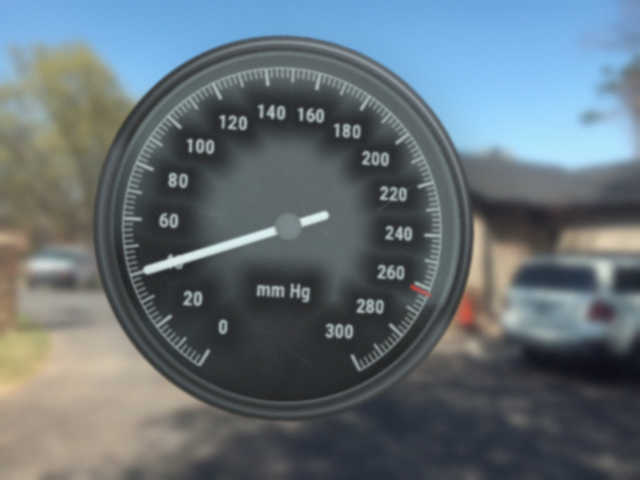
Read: 40 (mmHg)
